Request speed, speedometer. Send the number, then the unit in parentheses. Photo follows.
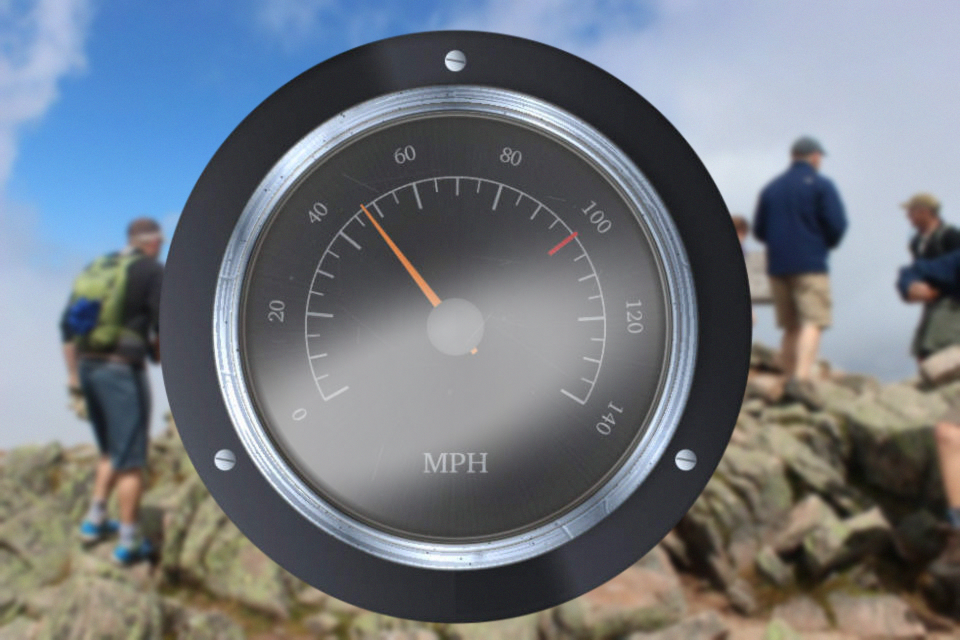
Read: 47.5 (mph)
